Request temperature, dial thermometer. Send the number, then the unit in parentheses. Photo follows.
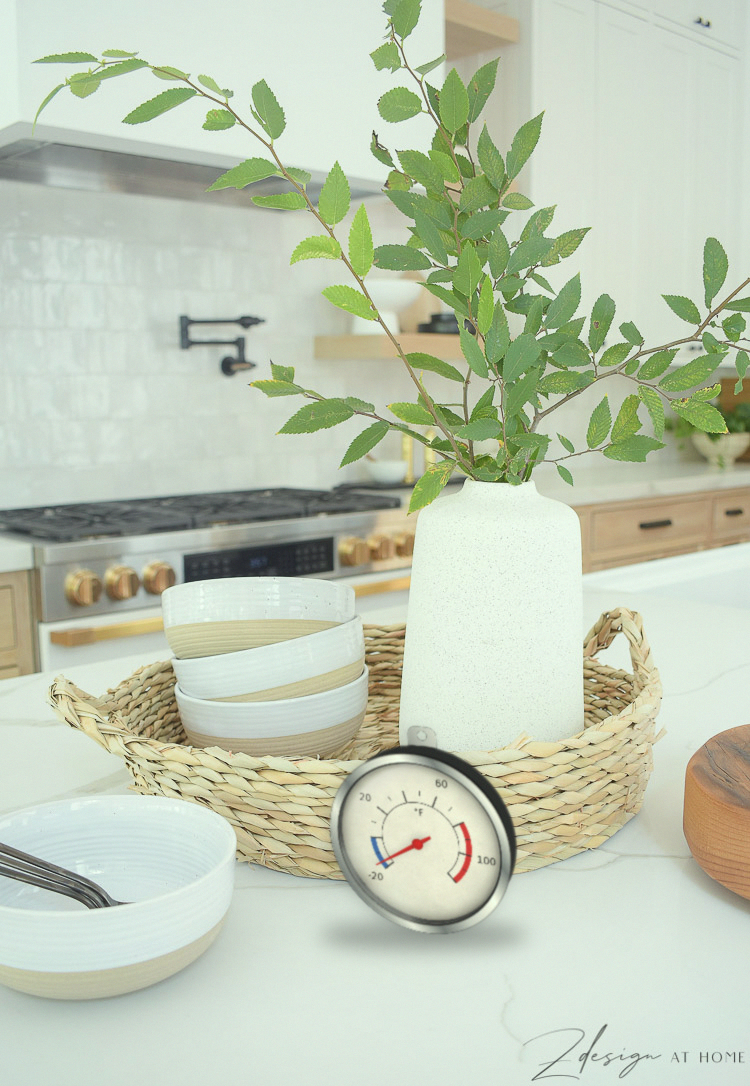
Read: -15 (°F)
